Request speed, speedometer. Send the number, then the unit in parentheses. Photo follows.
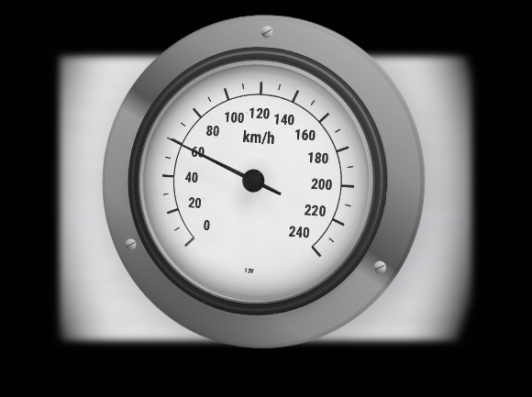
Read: 60 (km/h)
